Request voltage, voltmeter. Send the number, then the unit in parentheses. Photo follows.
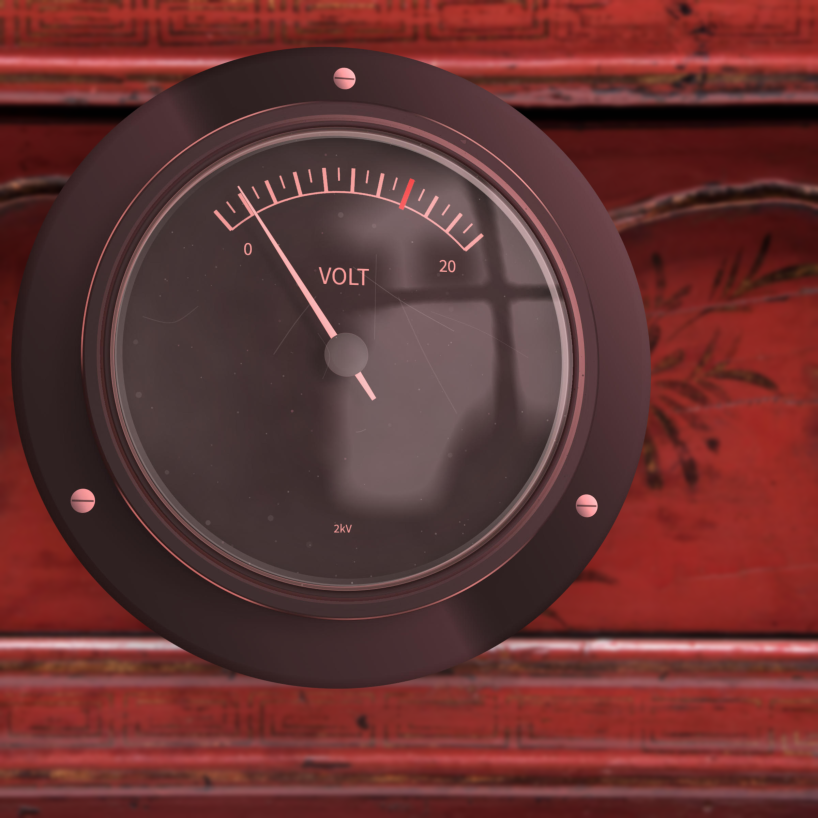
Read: 2 (V)
